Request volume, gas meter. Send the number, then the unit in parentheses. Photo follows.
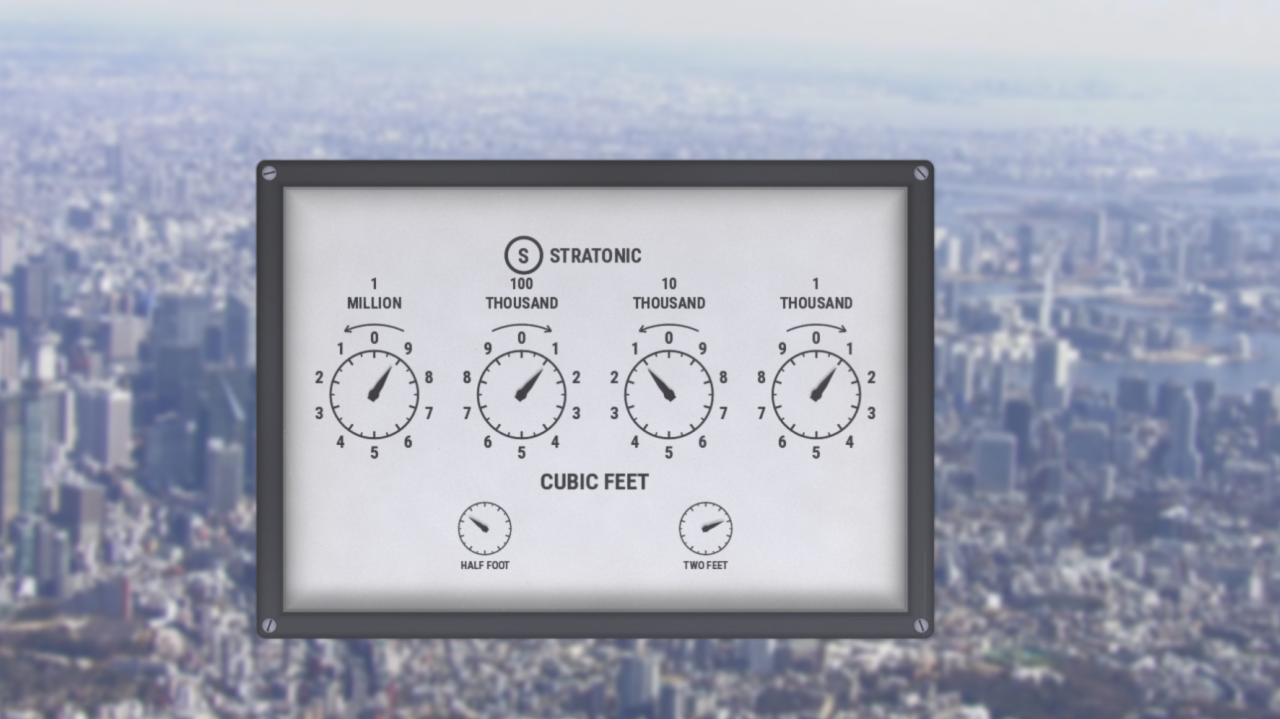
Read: 911100 (ft³)
